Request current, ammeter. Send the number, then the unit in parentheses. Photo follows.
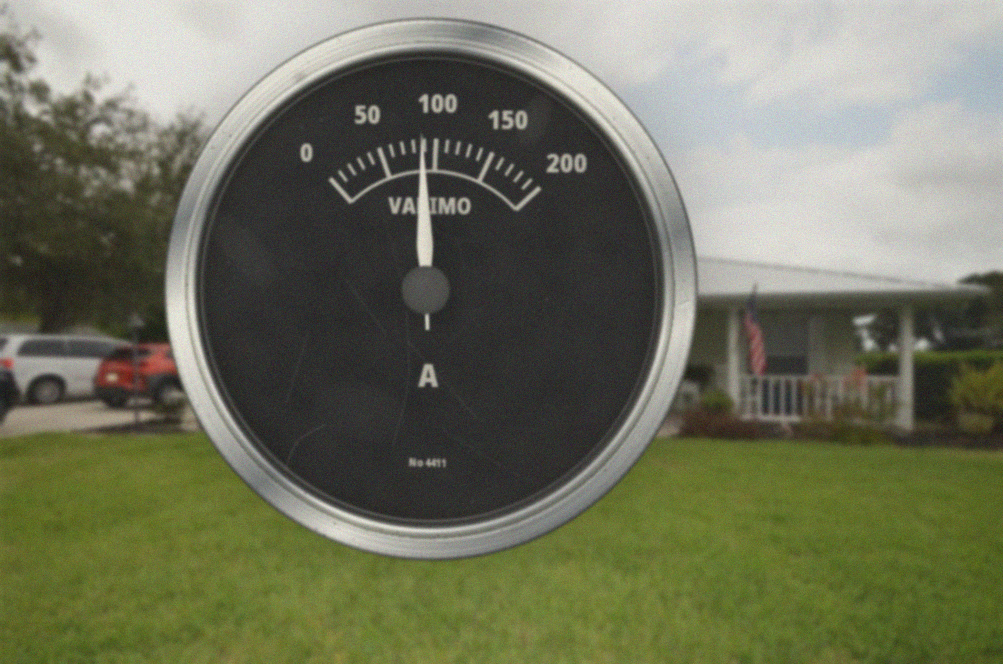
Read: 90 (A)
